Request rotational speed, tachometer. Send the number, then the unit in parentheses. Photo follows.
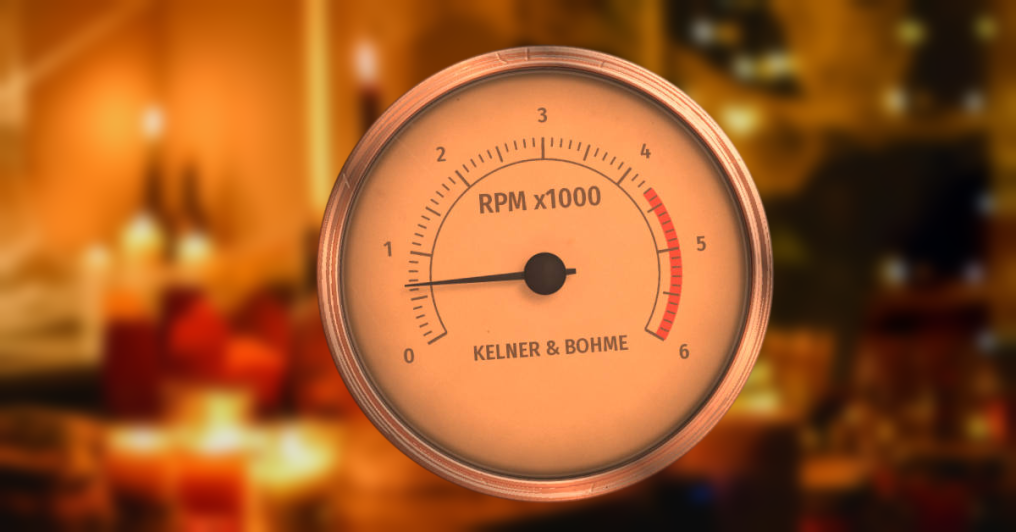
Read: 650 (rpm)
